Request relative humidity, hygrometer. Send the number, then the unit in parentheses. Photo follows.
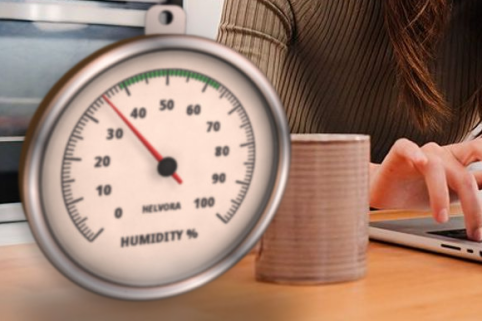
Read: 35 (%)
